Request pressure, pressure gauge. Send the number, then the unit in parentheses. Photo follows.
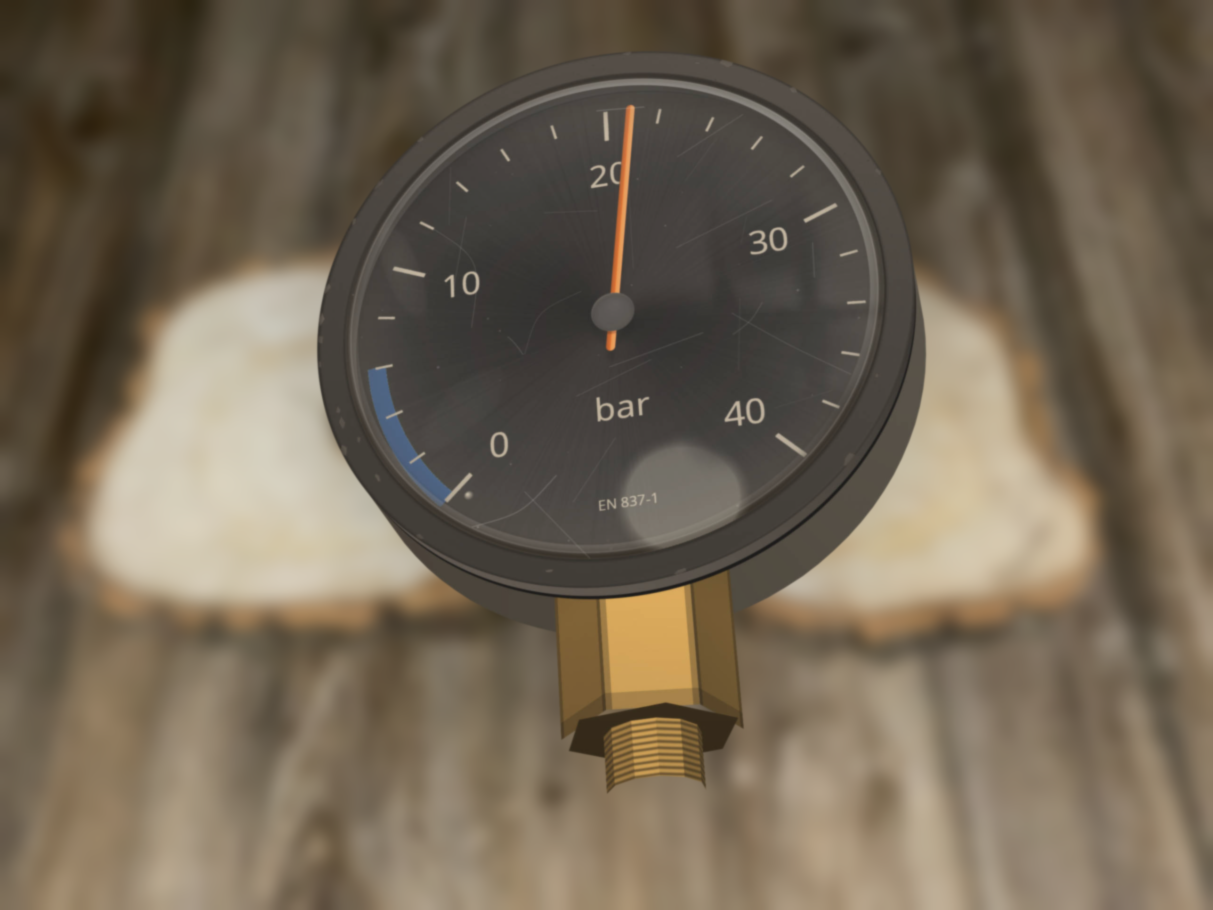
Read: 21 (bar)
